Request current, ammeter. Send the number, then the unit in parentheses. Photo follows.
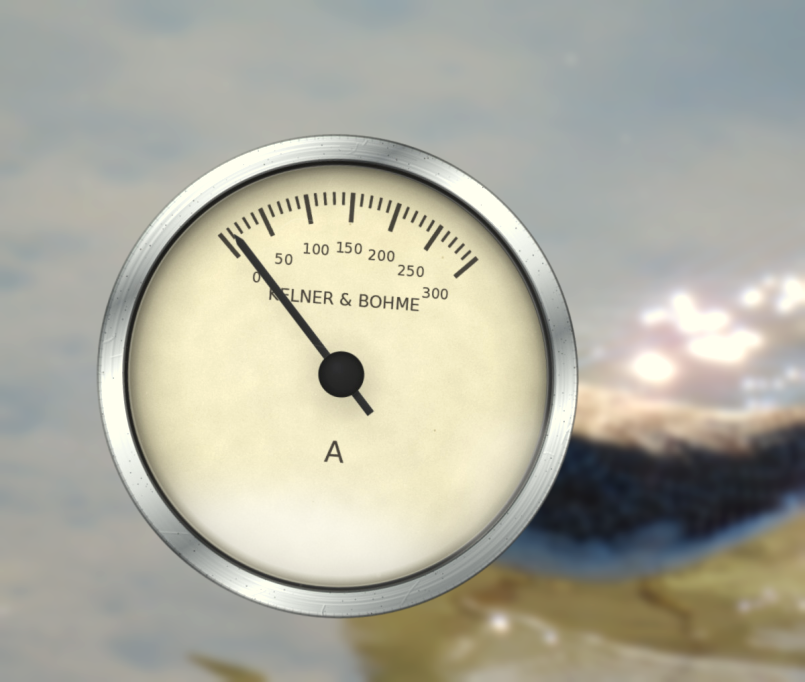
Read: 10 (A)
